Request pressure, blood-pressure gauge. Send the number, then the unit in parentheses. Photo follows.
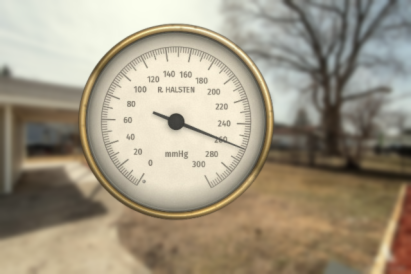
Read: 260 (mmHg)
